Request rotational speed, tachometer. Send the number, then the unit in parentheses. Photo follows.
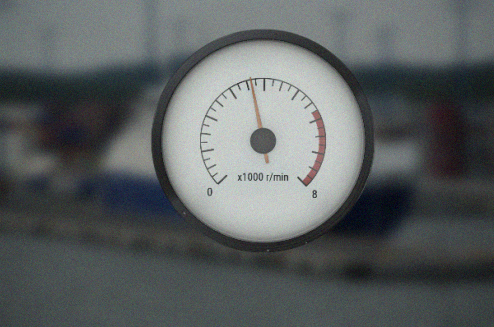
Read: 3625 (rpm)
